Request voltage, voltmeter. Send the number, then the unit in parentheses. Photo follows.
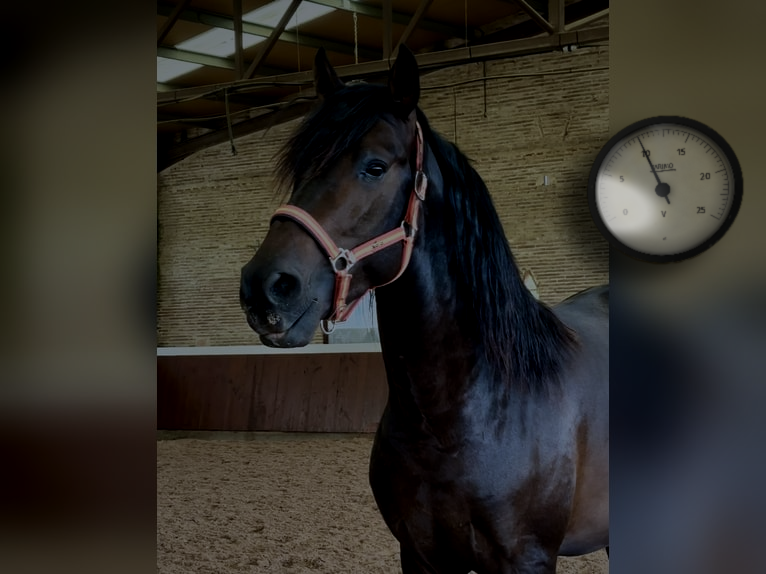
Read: 10 (V)
